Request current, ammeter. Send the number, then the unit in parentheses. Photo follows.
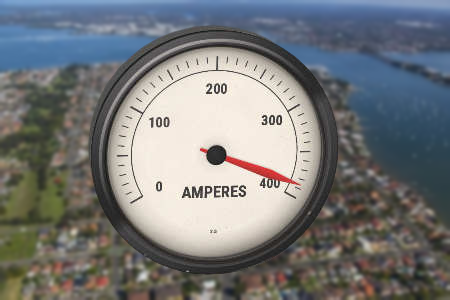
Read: 385 (A)
